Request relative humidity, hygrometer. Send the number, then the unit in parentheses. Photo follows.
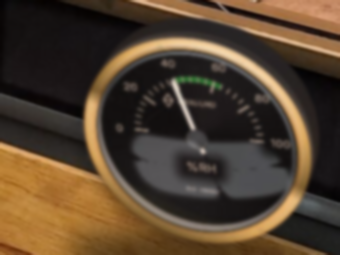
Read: 40 (%)
